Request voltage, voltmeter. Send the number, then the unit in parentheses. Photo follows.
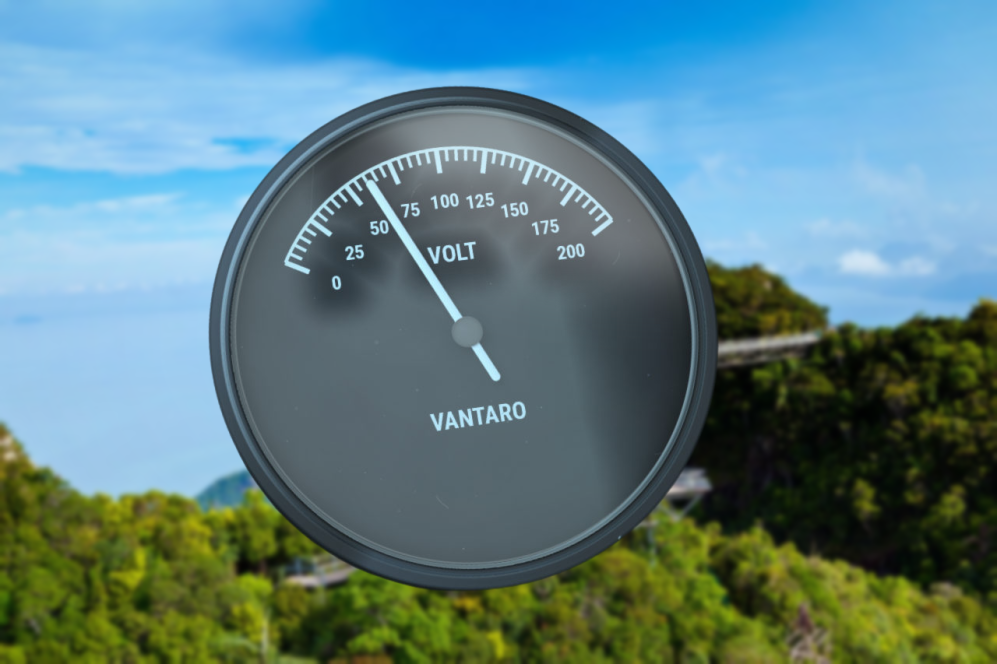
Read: 60 (V)
